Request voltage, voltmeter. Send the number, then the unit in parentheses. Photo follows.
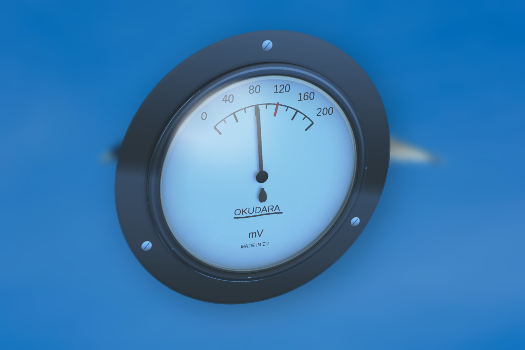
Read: 80 (mV)
